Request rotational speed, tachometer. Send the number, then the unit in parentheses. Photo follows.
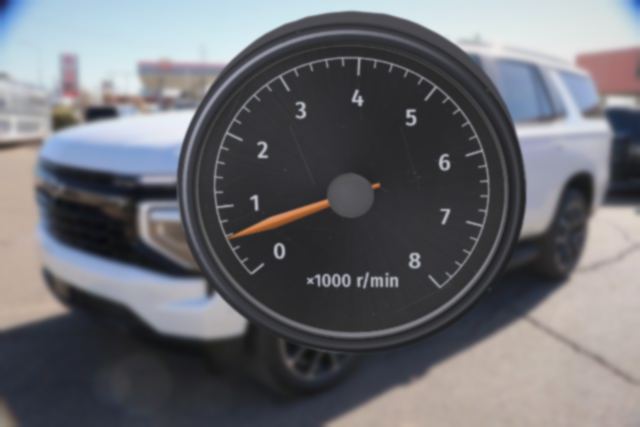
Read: 600 (rpm)
